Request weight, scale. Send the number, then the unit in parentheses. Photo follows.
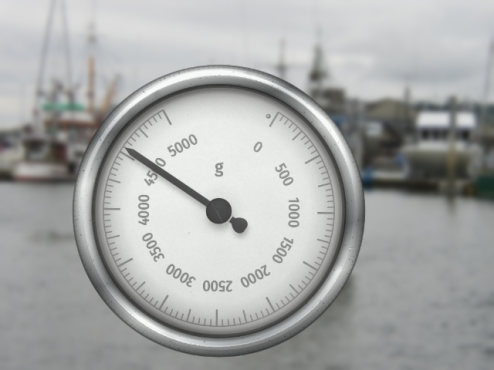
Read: 4550 (g)
